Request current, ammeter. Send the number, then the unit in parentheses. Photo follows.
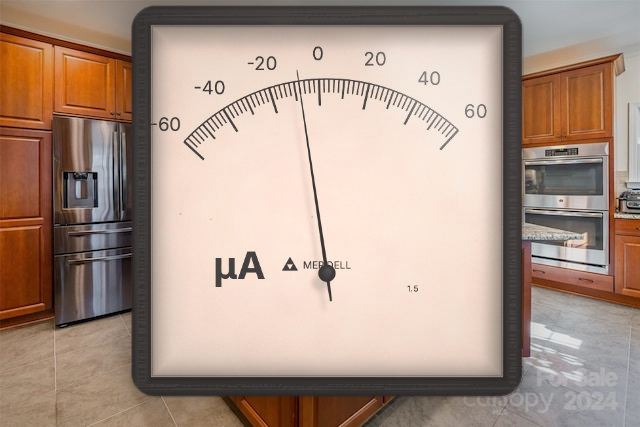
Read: -8 (µA)
